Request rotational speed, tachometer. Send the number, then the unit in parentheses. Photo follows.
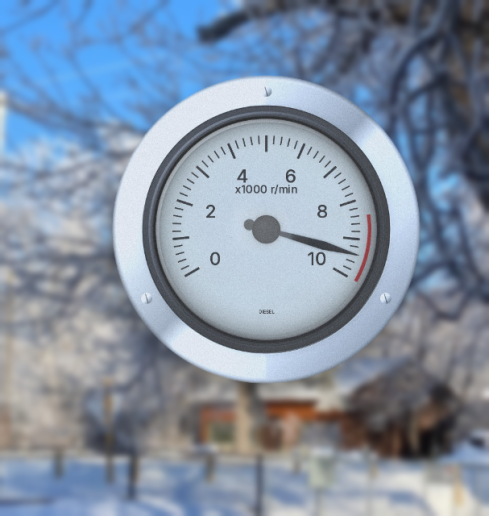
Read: 9400 (rpm)
